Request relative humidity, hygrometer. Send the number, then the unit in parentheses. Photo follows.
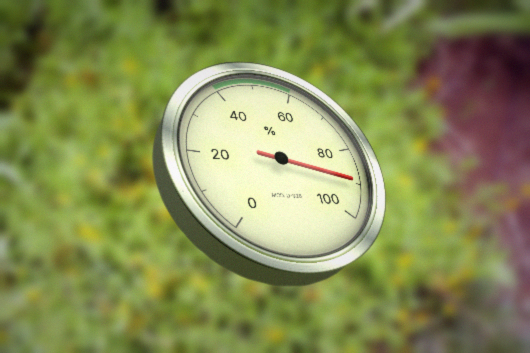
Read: 90 (%)
